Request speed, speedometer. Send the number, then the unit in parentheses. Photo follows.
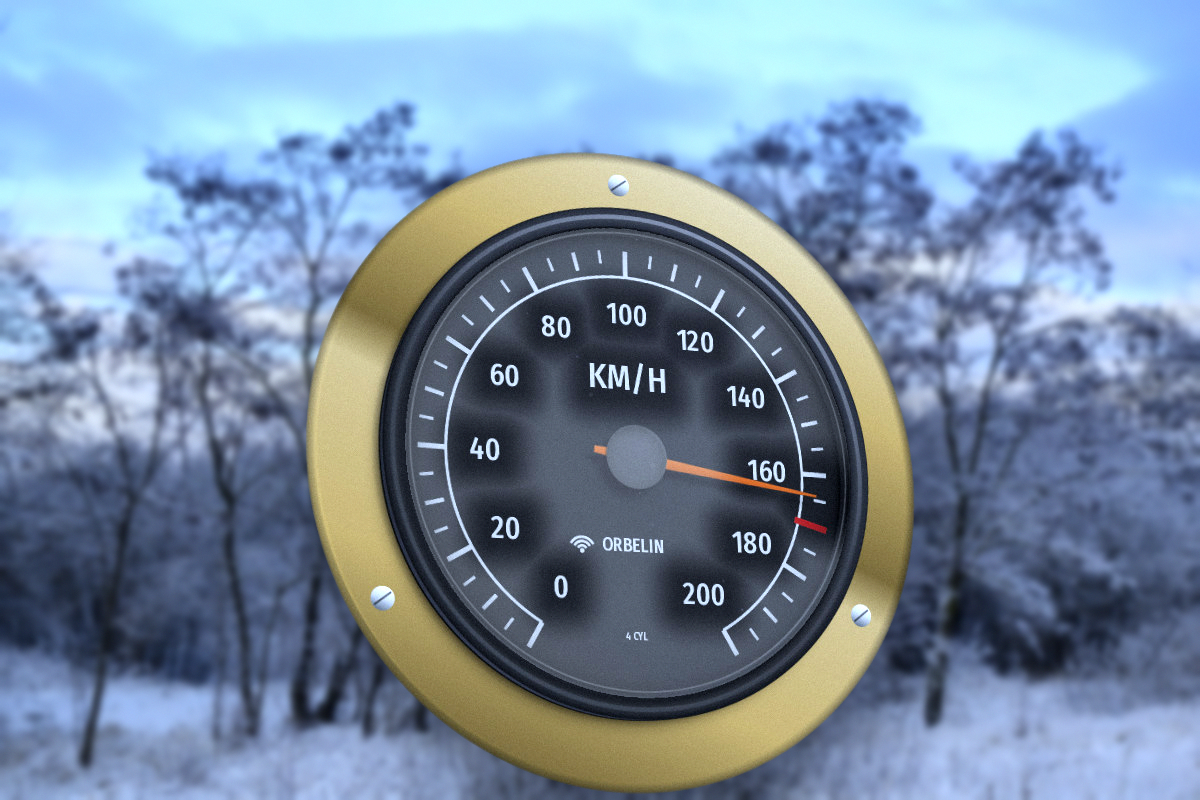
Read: 165 (km/h)
